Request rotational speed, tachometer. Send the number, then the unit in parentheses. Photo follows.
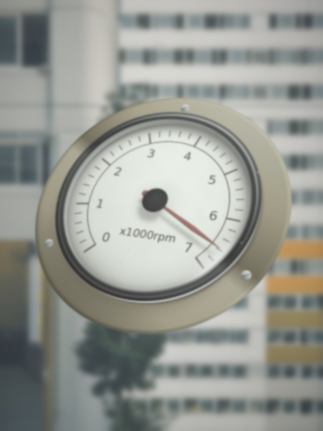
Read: 6600 (rpm)
